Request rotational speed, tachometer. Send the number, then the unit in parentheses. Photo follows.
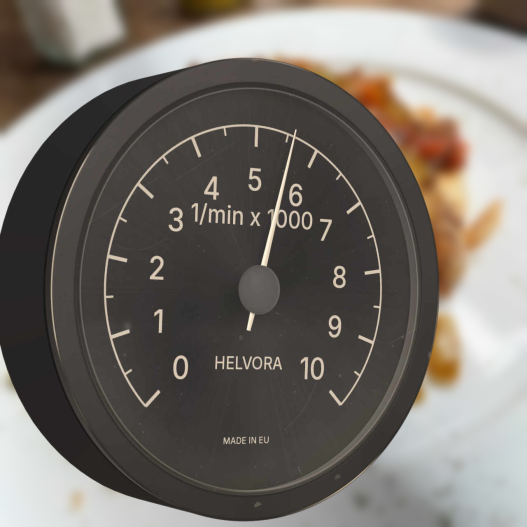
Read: 5500 (rpm)
